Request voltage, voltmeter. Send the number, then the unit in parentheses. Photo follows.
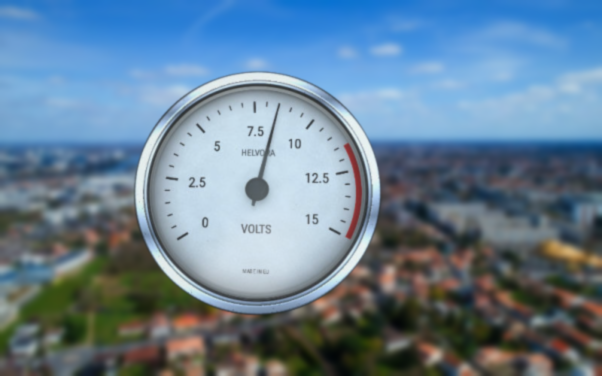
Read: 8.5 (V)
